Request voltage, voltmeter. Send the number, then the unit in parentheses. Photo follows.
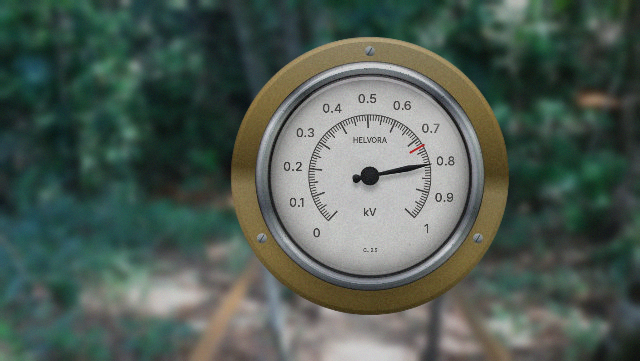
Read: 0.8 (kV)
